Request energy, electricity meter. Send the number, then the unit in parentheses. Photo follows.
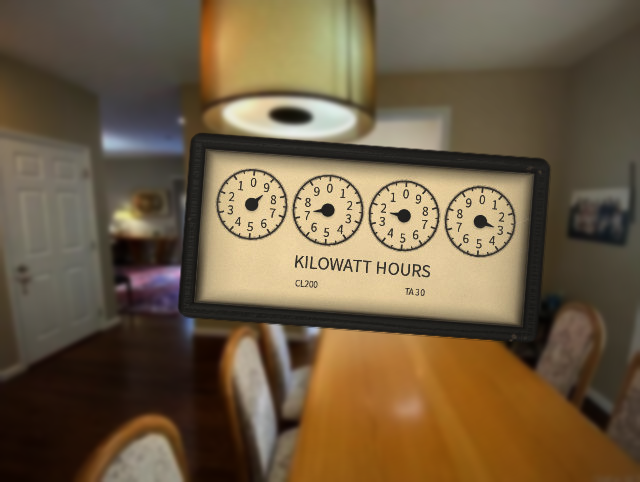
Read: 8723 (kWh)
